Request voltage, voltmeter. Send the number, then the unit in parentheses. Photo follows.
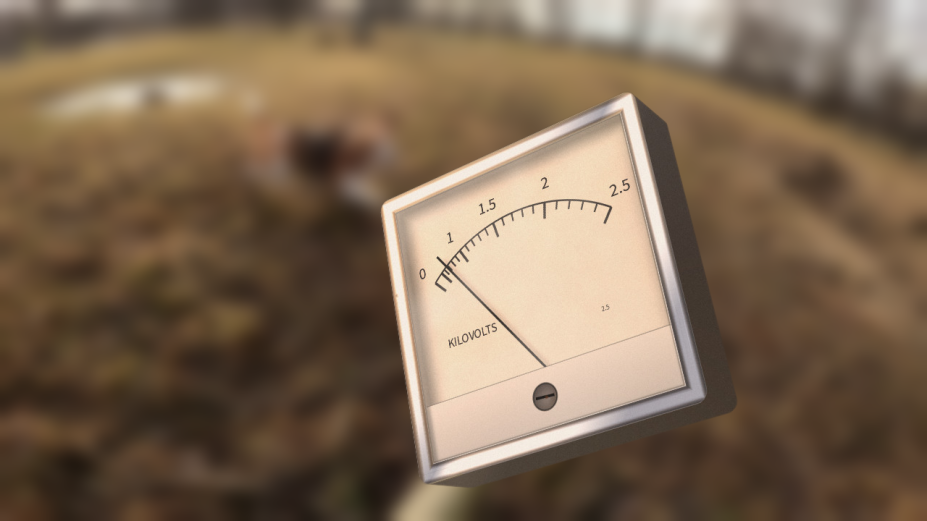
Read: 0.7 (kV)
